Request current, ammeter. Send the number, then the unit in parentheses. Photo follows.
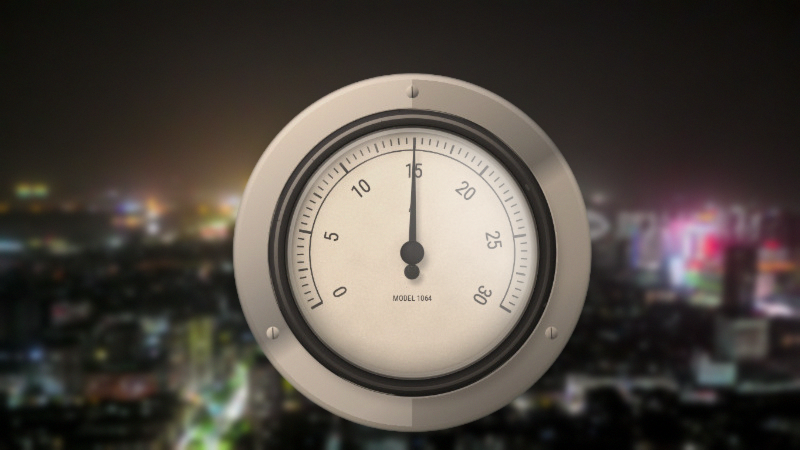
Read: 15 (A)
